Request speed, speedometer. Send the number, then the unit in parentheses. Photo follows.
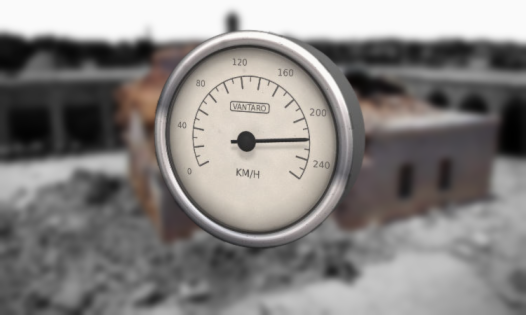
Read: 220 (km/h)
